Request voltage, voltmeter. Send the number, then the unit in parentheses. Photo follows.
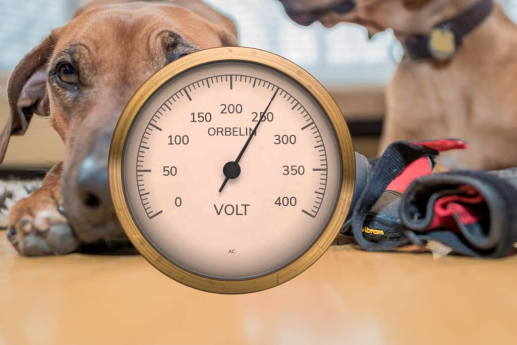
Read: 250 (V)
